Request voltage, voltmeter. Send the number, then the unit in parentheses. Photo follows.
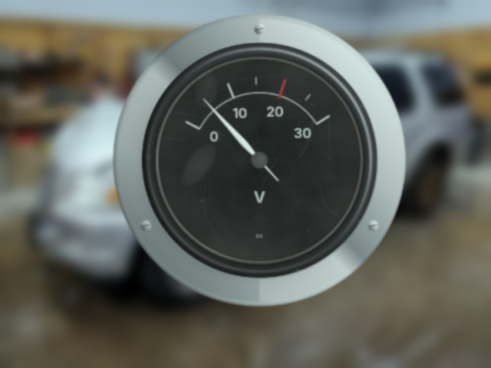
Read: 5 (V)
